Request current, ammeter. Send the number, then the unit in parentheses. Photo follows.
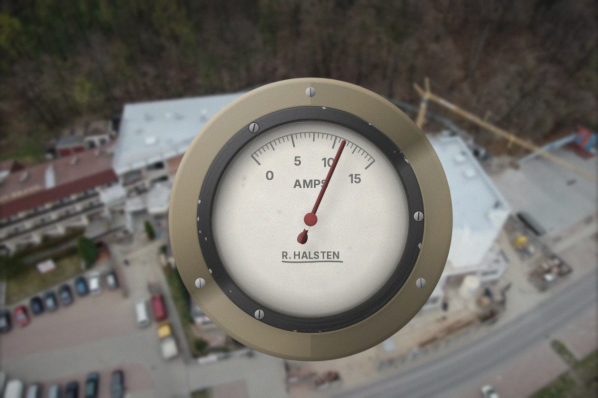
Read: 11 (A)
